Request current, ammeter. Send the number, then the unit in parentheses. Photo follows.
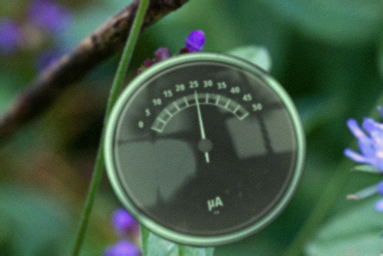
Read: 25 (µA)
